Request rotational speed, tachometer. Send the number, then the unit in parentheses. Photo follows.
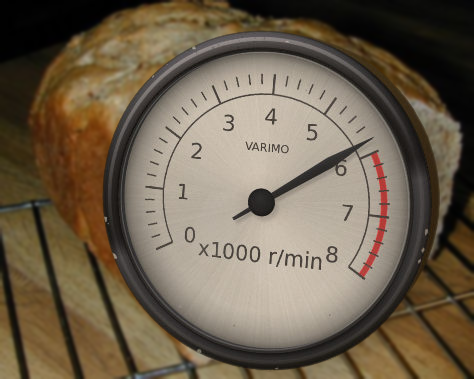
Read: 5800 (rpm)
